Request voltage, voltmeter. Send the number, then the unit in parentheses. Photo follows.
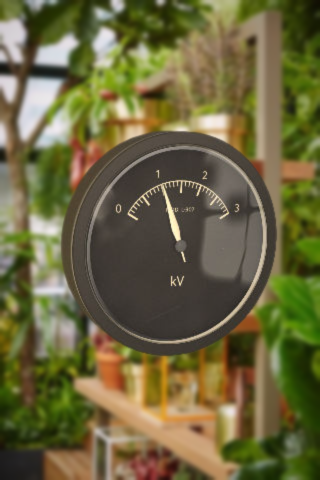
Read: 1 (kV)
